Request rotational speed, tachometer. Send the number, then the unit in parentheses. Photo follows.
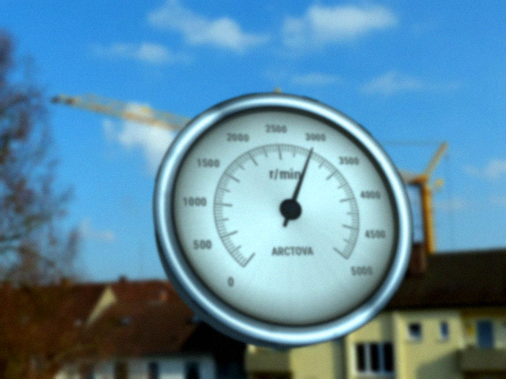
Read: 3000 (rpm)
